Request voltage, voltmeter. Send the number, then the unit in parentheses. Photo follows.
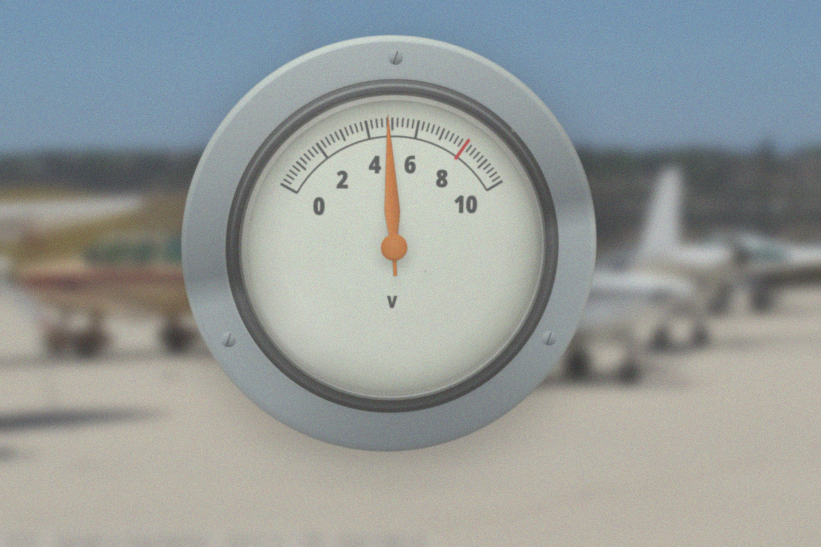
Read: 4.8 (V)
